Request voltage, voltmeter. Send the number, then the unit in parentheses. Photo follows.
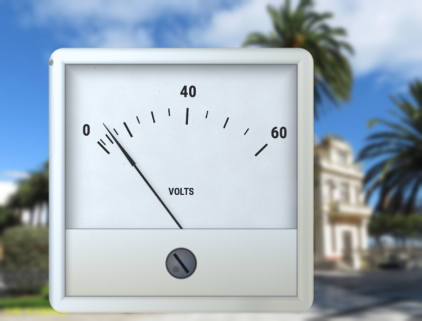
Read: 12.5 (V)
